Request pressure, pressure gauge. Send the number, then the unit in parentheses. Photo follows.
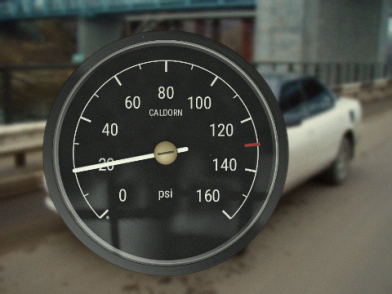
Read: 20 (psi)
